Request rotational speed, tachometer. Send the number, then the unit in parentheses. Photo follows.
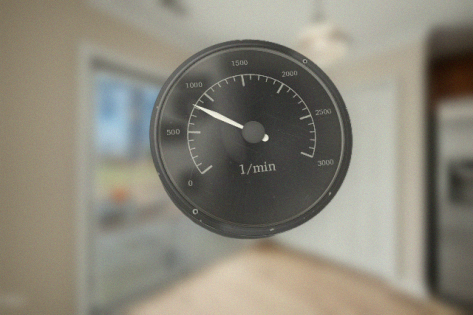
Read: 800 (rpm)
